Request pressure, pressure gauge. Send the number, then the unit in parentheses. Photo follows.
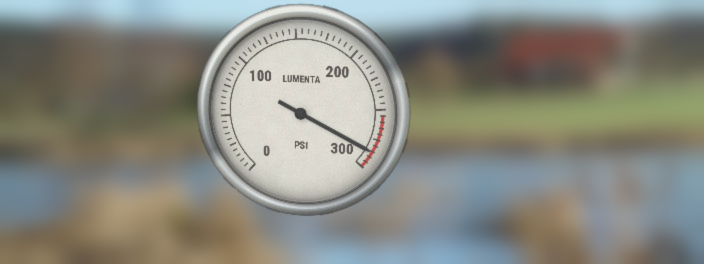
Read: 285 (psi)
